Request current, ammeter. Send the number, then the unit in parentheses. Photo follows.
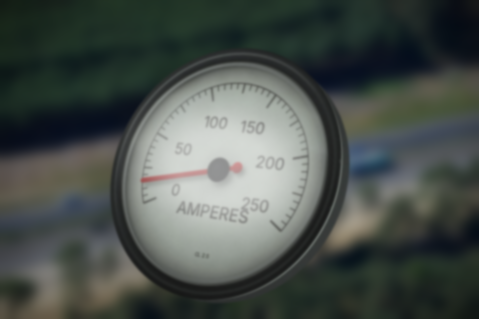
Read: 15 (A)
